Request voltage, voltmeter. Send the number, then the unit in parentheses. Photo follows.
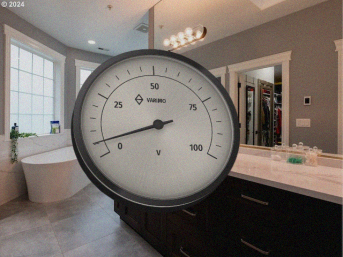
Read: 5 (V)
